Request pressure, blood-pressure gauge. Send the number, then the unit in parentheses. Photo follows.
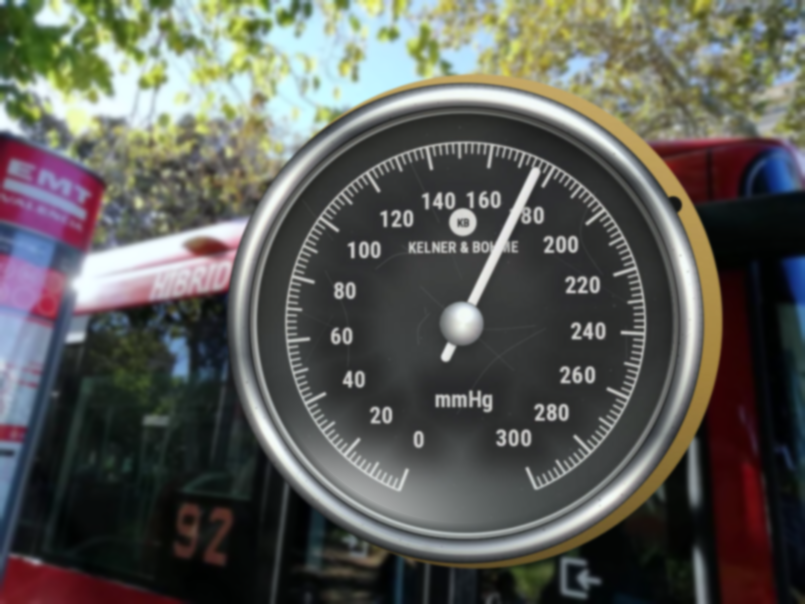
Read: 176 (mmHg)
